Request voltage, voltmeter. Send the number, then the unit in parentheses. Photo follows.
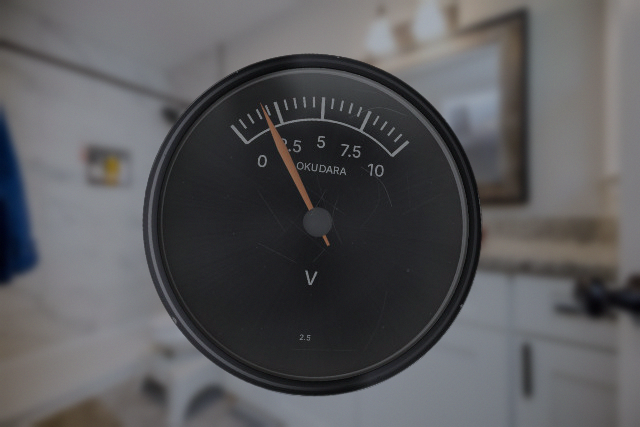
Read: 1.75 (V)
